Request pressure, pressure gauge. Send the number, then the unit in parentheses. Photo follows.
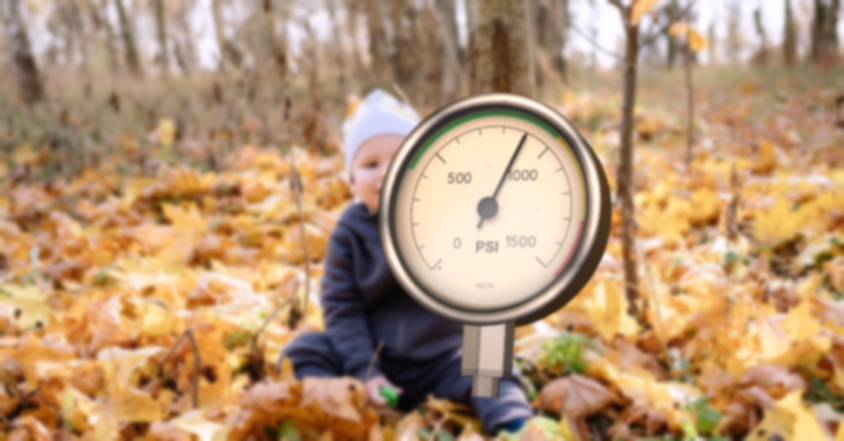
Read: 900 (psi)
